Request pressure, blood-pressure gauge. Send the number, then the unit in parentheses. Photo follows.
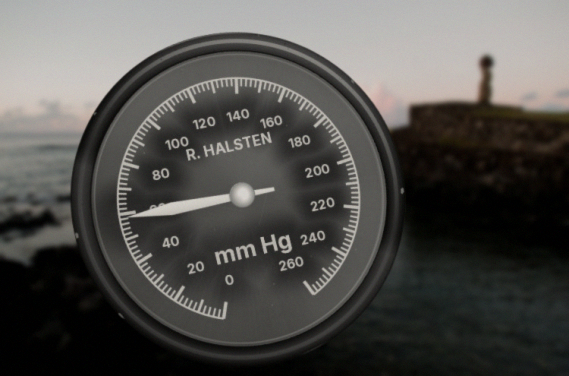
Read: 58 (mmHg)
